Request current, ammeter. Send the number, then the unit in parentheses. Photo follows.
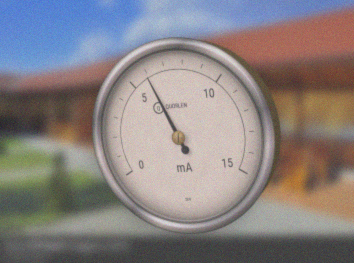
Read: 6 (mA)
